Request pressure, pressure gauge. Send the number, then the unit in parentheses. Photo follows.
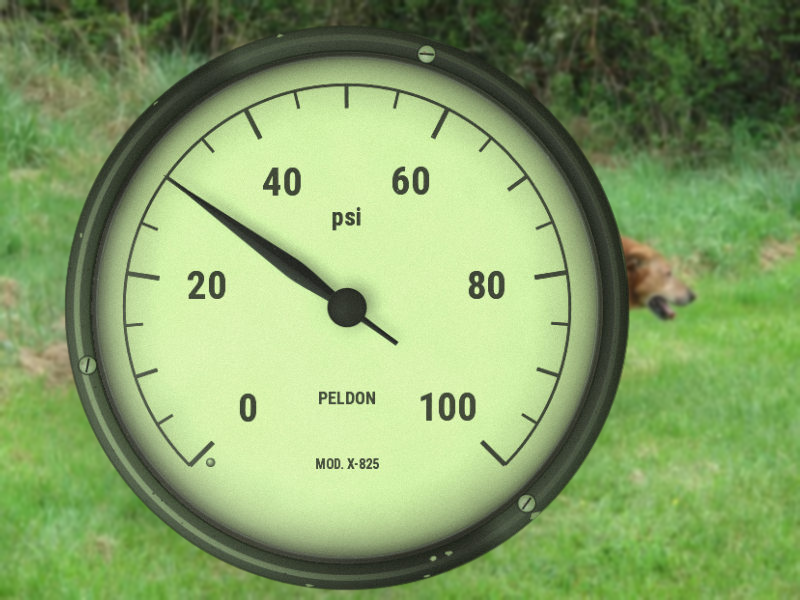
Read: 30 (psi)
